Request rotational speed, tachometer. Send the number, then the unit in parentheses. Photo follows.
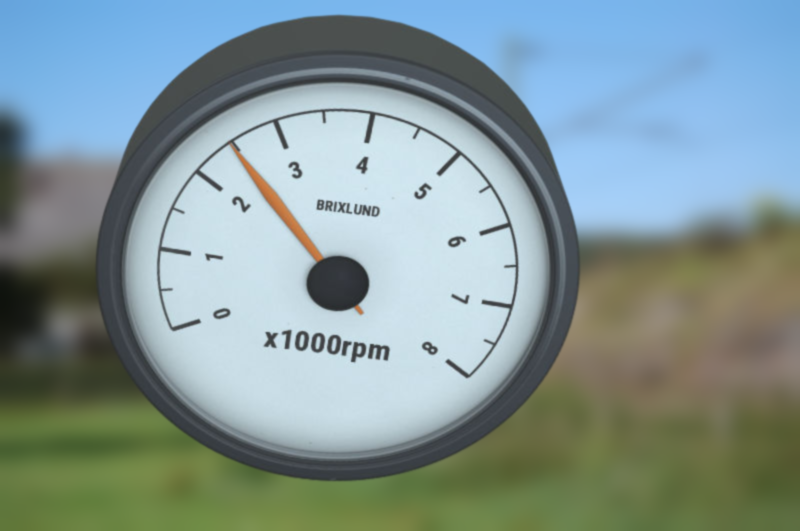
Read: 2500 (rpm)
